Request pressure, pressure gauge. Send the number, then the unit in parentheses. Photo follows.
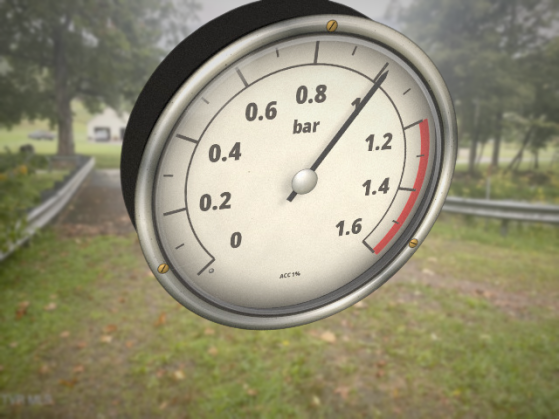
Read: 1 (bar)
